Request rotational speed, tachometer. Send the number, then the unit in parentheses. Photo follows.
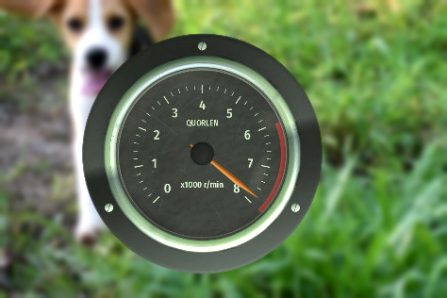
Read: 7800 (rpm)
